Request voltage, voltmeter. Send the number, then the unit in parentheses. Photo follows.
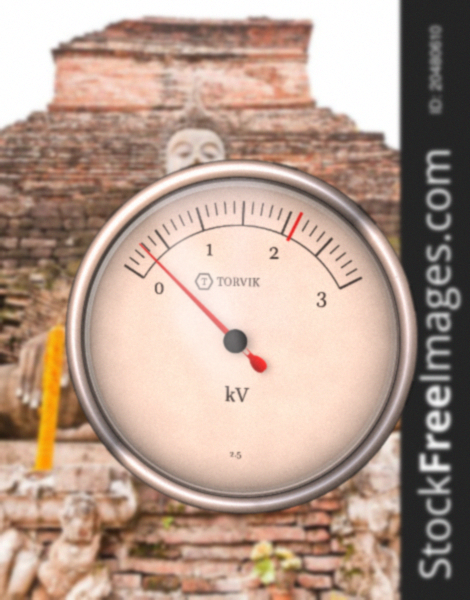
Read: 0.3 (kV)
